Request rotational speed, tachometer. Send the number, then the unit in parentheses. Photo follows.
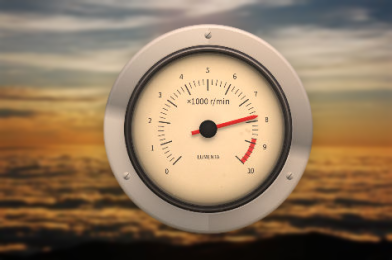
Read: 7800 (rpm)
